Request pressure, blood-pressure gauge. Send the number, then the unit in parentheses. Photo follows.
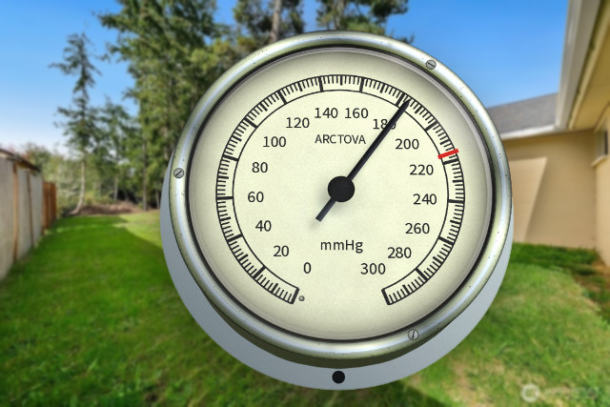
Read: 184 (mmHg)
